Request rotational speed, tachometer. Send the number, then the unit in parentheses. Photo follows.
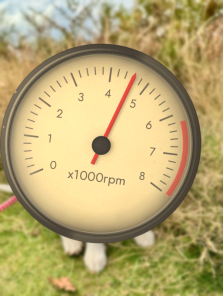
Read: 4600 (rpm)
